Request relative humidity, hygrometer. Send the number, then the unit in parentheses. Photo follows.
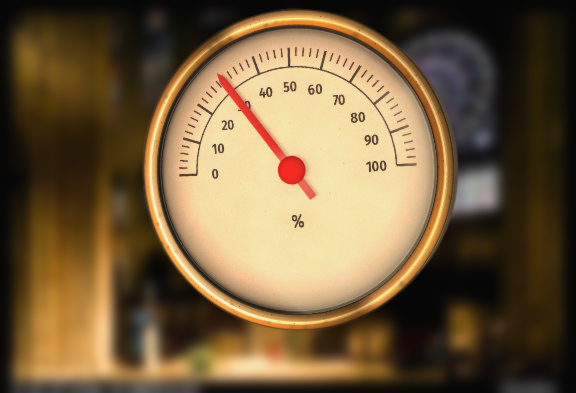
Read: 30 (%)
